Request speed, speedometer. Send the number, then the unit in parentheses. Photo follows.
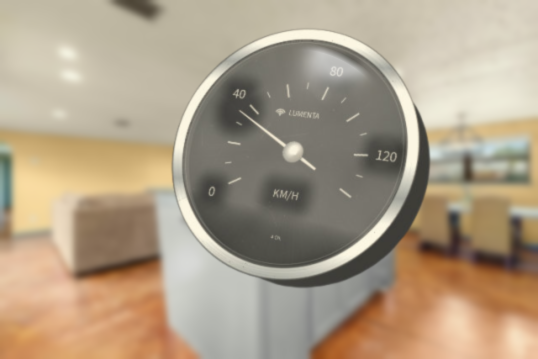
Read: 35 (km/h)
